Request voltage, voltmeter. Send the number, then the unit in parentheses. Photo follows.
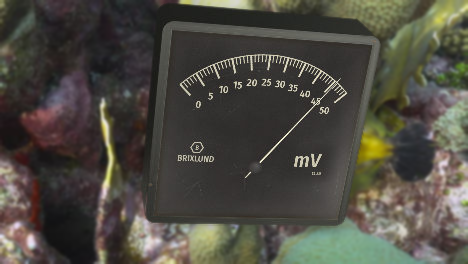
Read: 45 (mV)
